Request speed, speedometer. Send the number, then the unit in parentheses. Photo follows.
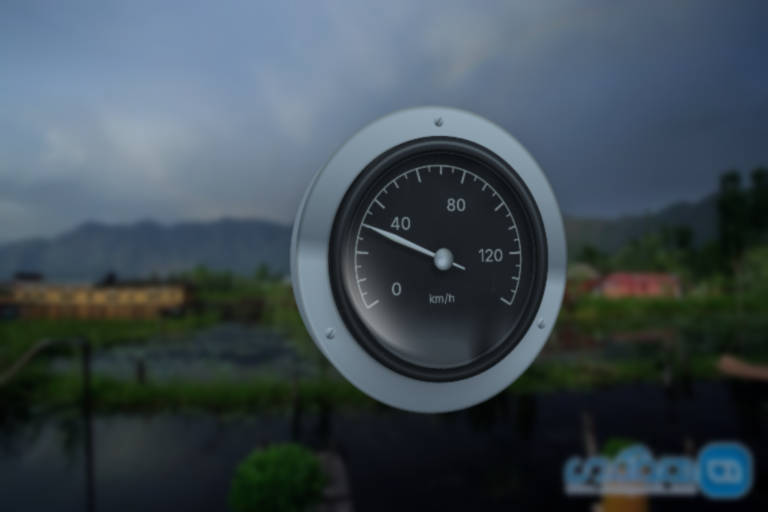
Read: 30 (km/h)
